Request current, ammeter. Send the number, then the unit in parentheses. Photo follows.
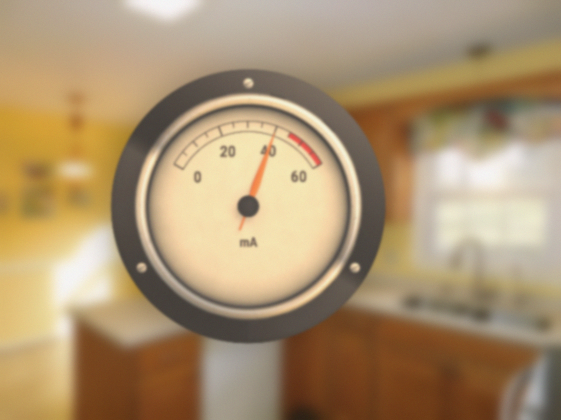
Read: 40 (mA)
